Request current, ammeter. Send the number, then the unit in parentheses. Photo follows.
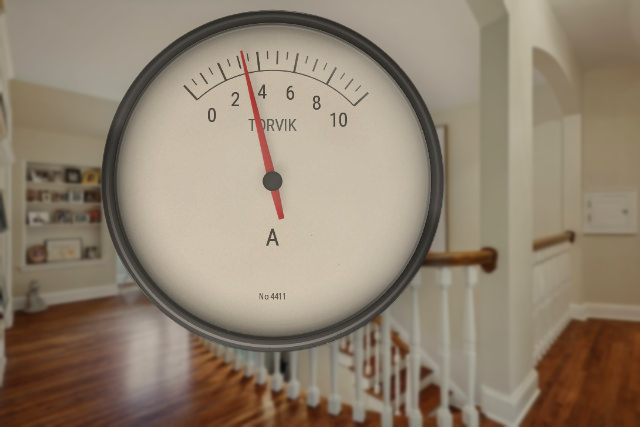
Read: 3.25 (A)
